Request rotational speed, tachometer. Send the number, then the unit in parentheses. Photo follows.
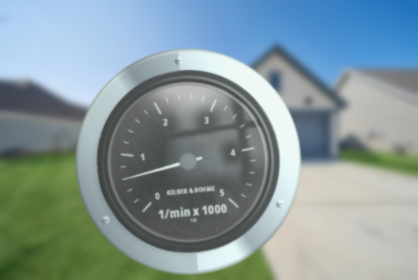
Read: 600 (rpm)
